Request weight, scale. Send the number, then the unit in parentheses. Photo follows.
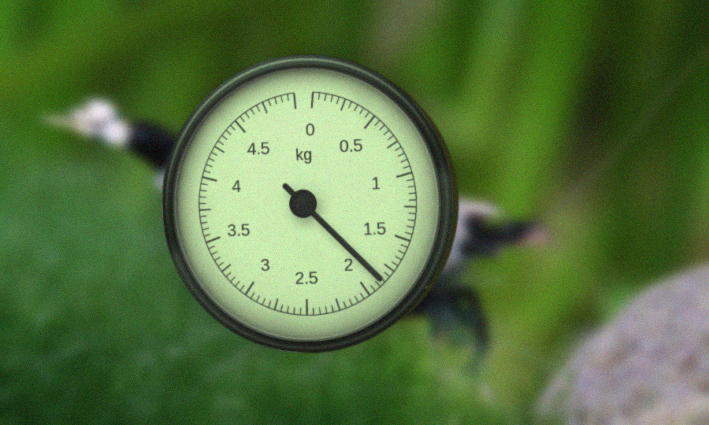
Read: 1.85 (kg)
